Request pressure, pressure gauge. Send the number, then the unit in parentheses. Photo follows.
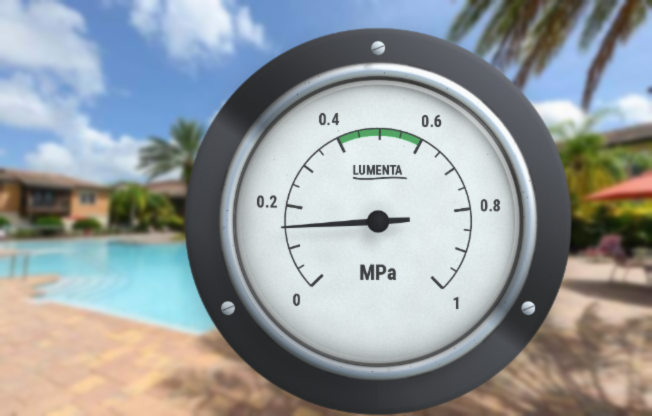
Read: 0.15 (MPa)
